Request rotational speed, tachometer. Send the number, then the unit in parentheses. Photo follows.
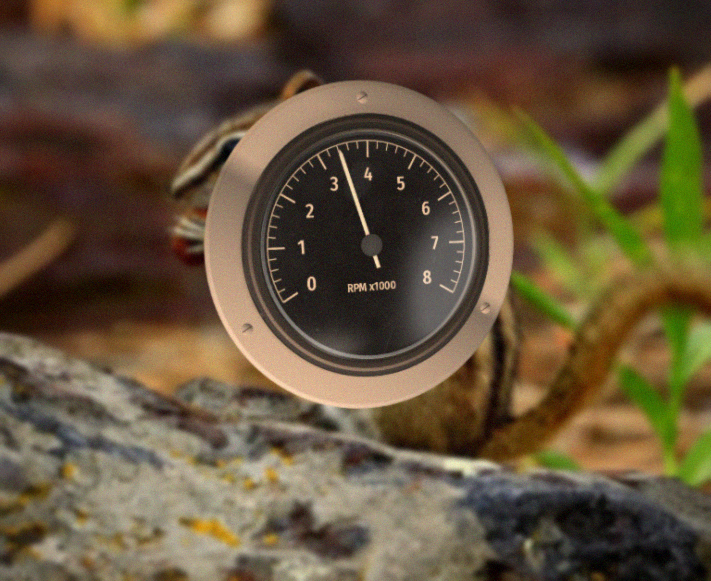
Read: 3400 (rpm)
